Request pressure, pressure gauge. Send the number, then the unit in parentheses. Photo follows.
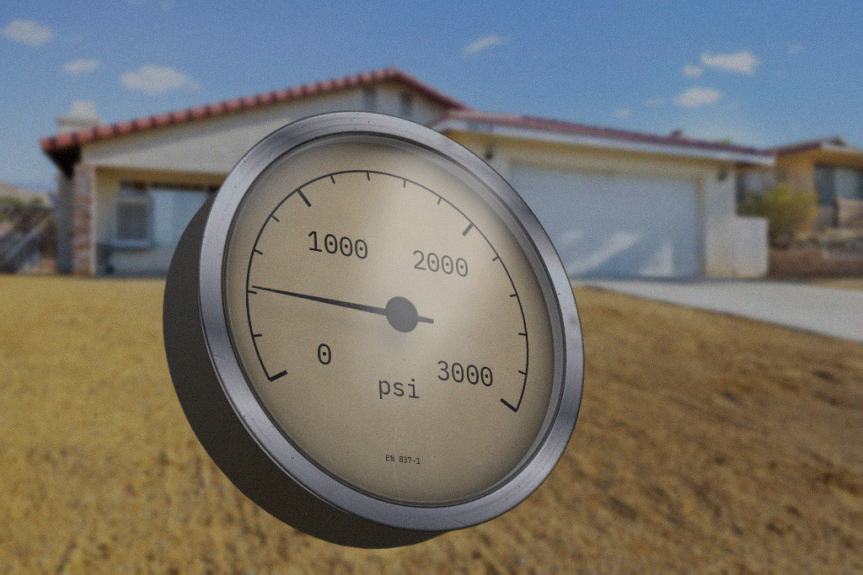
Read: 400 (psi)
